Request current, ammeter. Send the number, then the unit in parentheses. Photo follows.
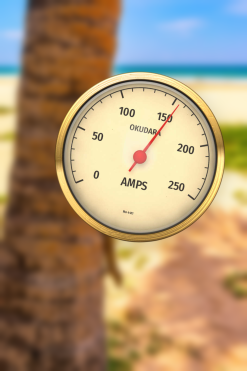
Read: 155 (A)
